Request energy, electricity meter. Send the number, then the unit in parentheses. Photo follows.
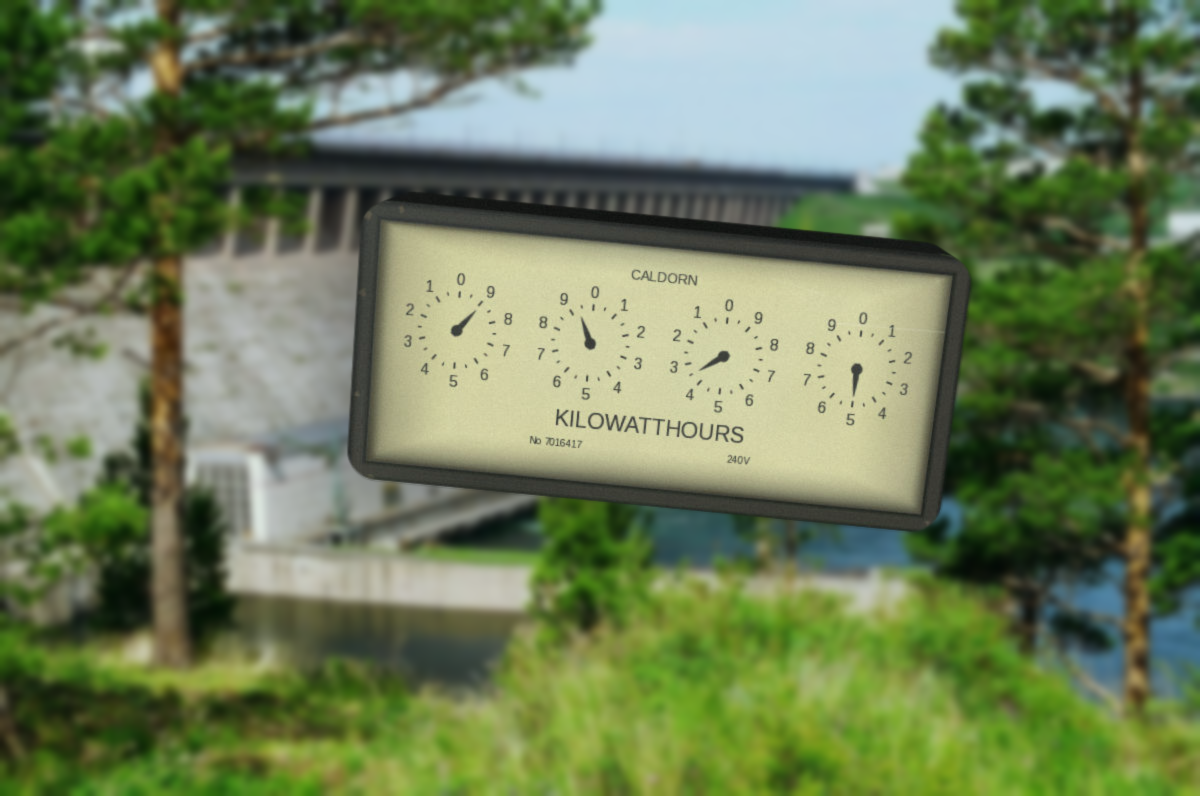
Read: 8935 (kWh)
